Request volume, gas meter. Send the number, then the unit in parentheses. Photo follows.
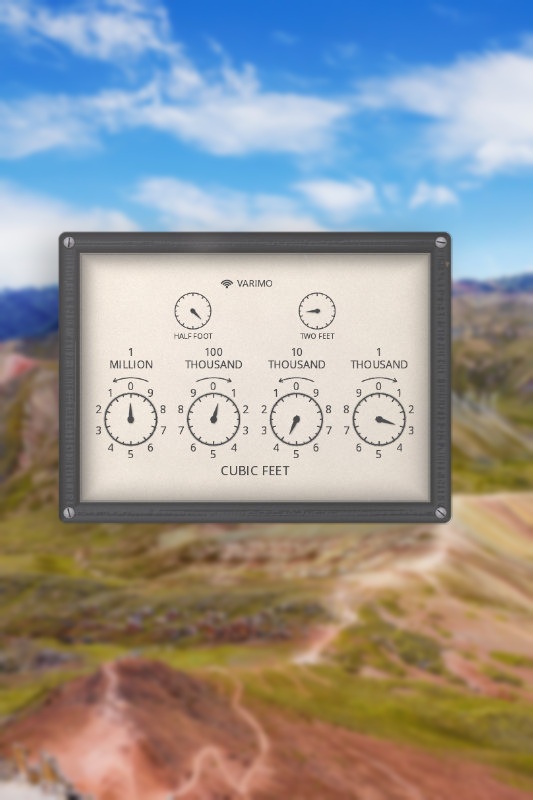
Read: 4300 (ft³)
